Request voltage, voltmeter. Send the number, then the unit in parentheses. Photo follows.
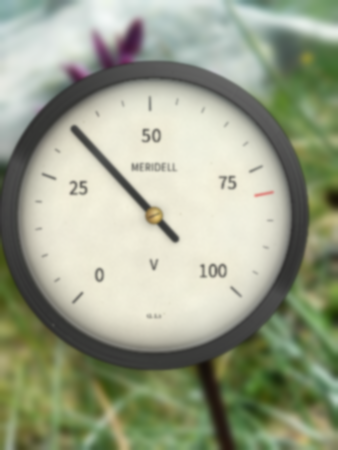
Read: 35 (V)
